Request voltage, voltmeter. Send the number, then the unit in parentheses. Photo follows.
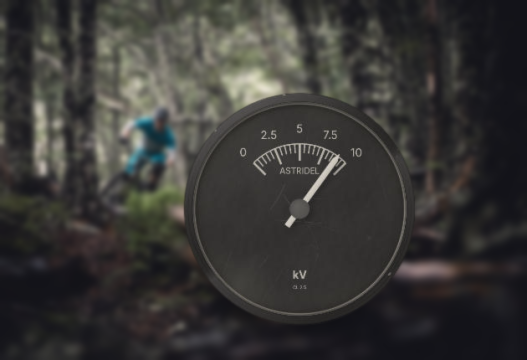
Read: 9 (kV)
